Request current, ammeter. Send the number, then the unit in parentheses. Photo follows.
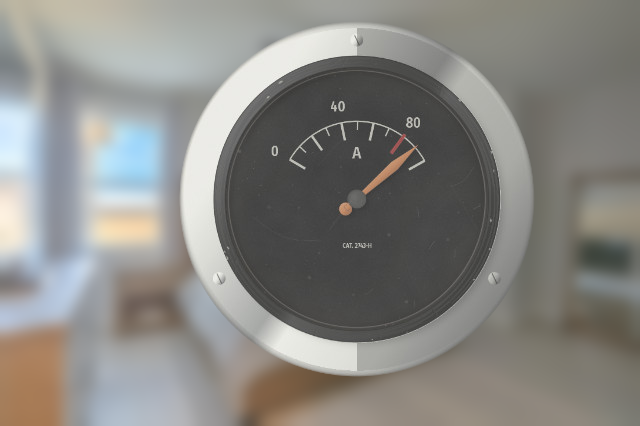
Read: 90 (A)
